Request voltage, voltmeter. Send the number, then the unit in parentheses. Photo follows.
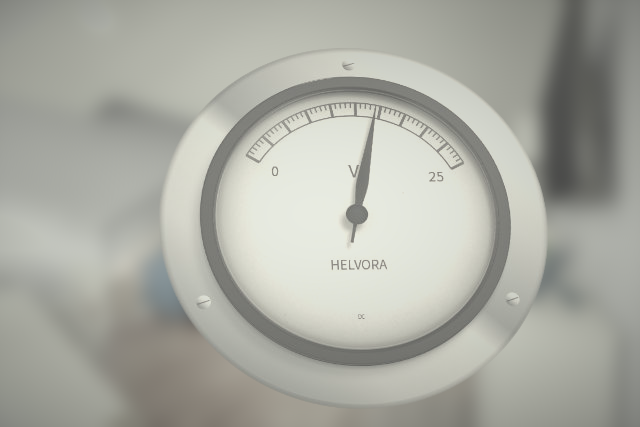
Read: 14.5 (V)
